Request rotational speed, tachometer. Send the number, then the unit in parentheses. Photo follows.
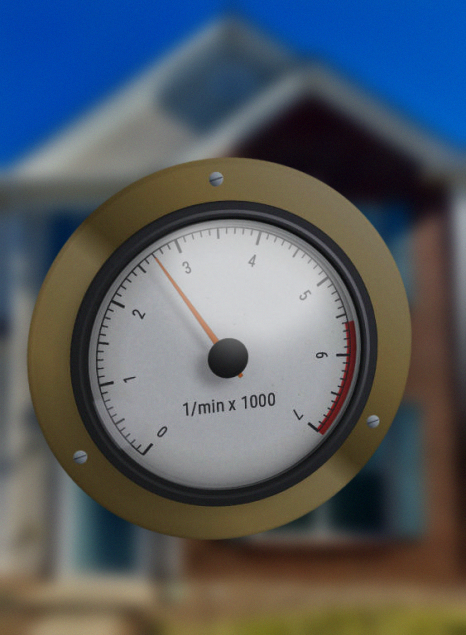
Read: 2700 (rpm)
